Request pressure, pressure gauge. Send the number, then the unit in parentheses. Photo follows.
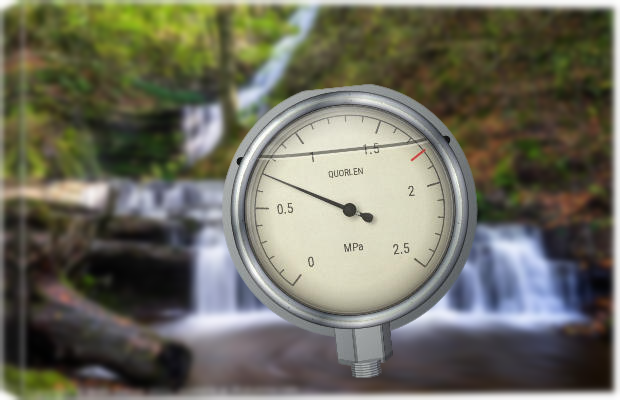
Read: 0.7 (MPa)
